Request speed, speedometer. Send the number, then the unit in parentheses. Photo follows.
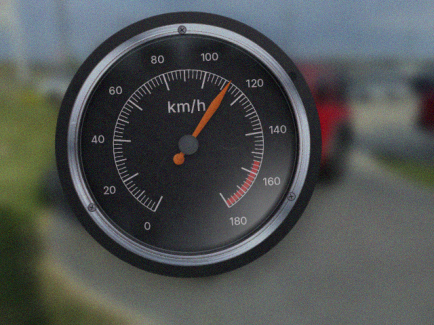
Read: 112 (km/h)
